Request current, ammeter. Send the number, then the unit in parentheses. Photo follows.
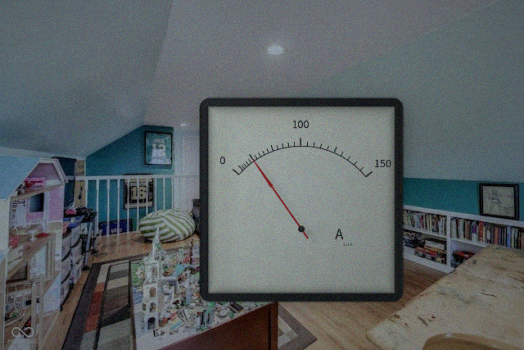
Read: 50 (A)
